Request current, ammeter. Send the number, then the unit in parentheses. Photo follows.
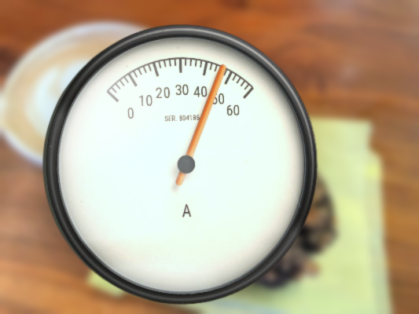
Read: 46 (A)
